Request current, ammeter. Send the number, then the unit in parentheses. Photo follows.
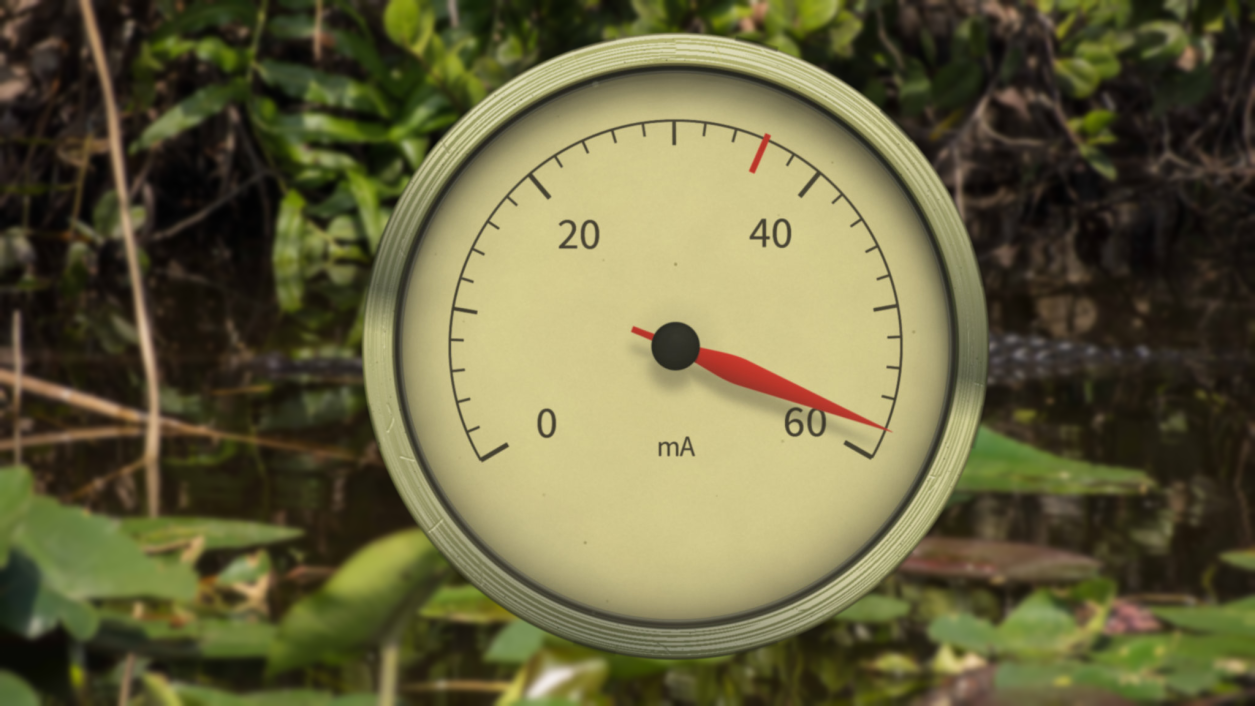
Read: 58 (mA)
